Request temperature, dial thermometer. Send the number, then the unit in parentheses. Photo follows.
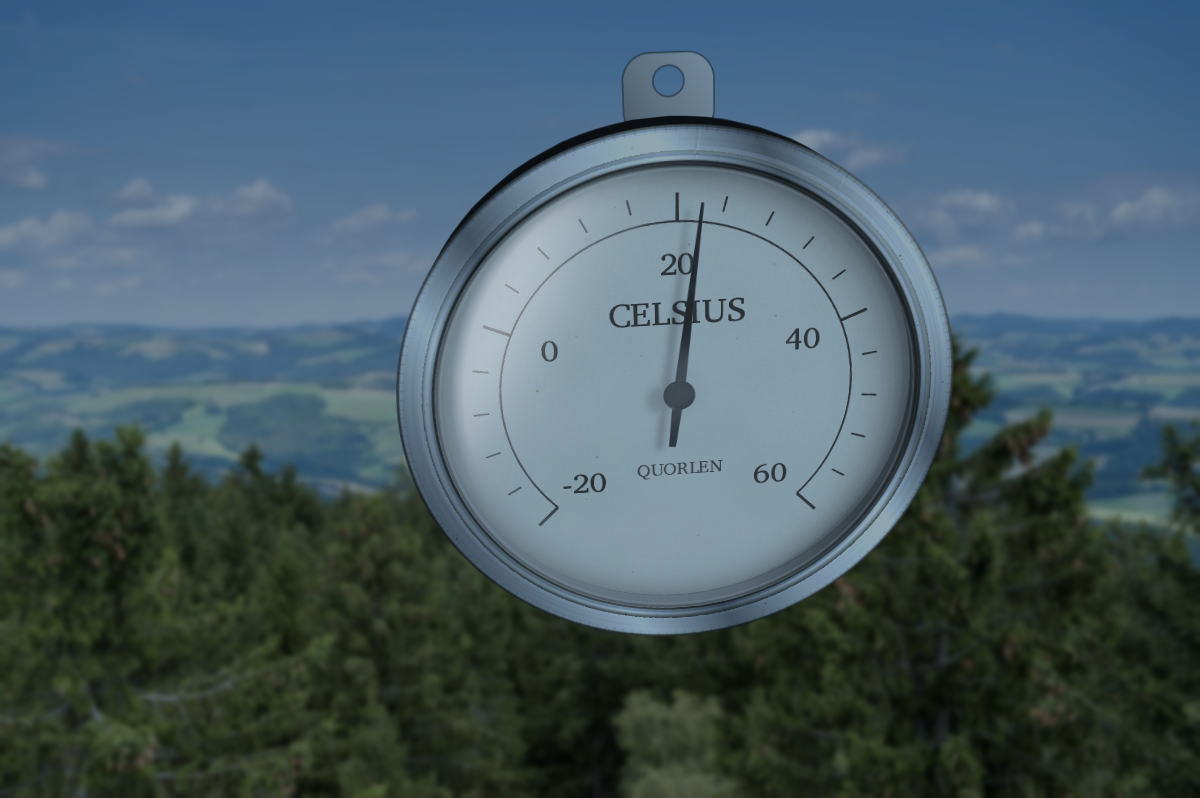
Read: 22 (°C)
